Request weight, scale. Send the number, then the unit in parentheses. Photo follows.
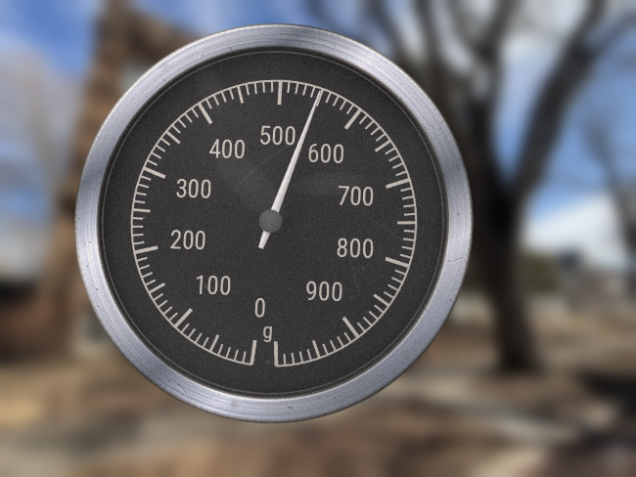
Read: 550 (g)
